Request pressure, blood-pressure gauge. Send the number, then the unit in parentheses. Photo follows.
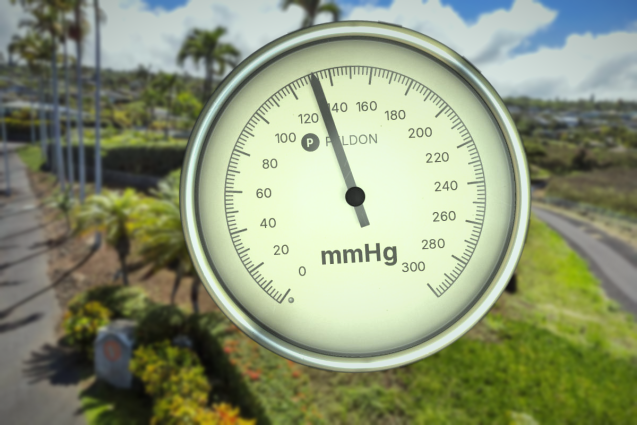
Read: 132 (mmHg)
